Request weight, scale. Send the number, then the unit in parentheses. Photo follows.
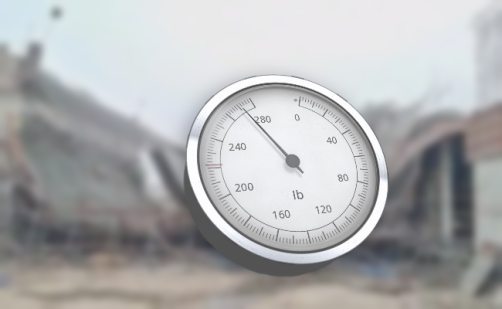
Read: 270 (lb)
